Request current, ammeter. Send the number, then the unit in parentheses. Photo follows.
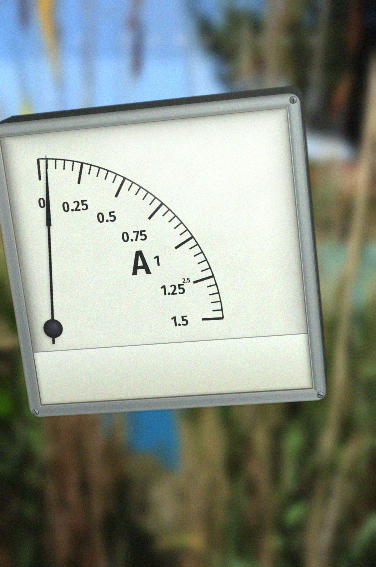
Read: 0.05 (A)
